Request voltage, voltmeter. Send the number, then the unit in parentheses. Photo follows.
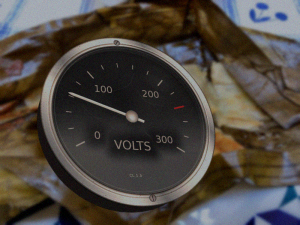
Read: 60 (V)
